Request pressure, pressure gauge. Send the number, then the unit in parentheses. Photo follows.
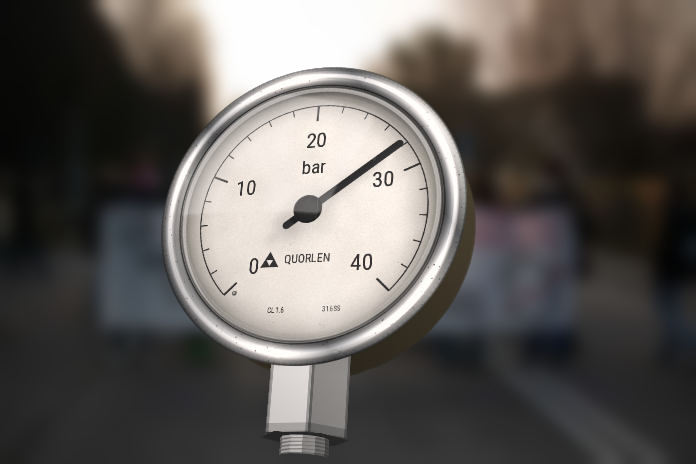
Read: 28 (bar)
